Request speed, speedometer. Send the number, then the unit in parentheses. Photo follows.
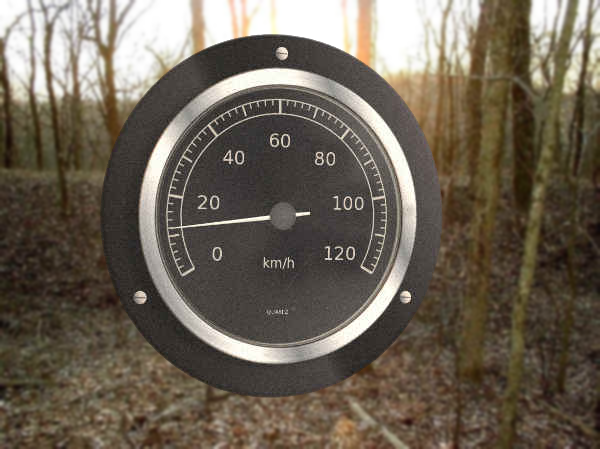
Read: 12 (km/h)
